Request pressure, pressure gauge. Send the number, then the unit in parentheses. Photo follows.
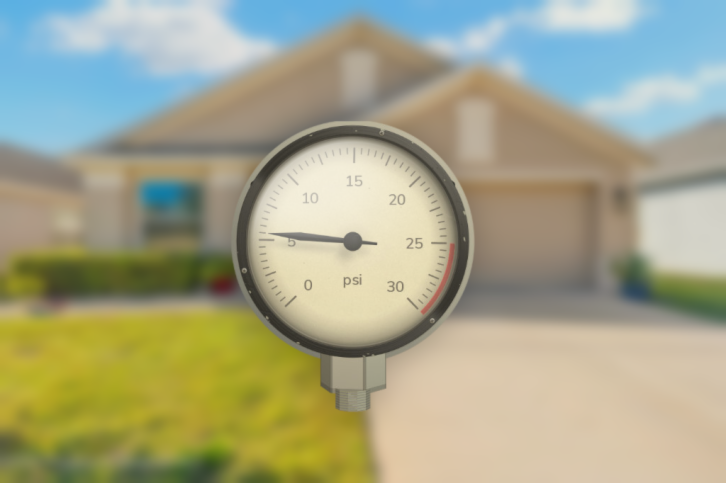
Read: 5.5 (psi)
